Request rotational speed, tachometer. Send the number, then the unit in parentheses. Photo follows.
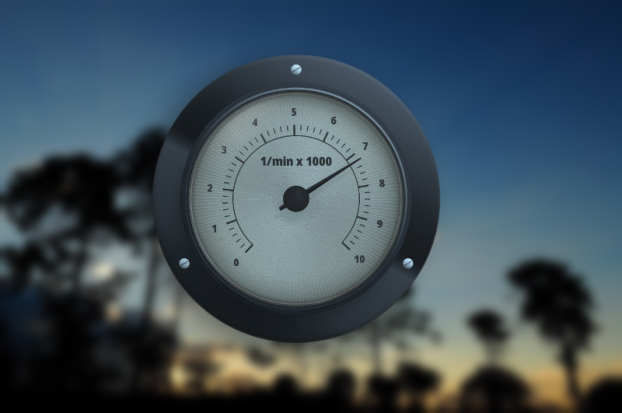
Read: 7200 (rpm)
